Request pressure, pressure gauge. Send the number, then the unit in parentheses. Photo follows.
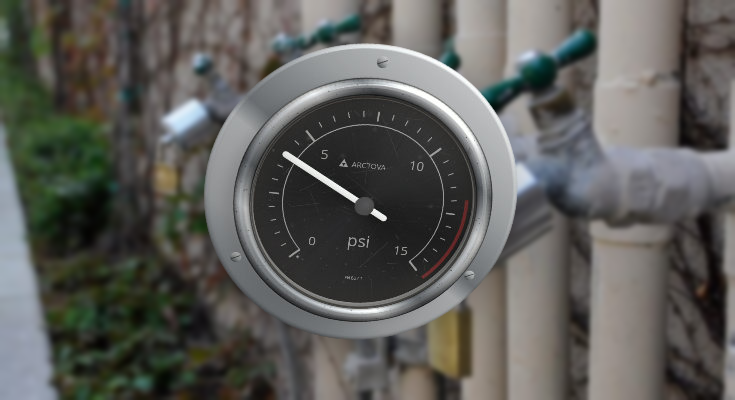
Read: 4 (psi)
